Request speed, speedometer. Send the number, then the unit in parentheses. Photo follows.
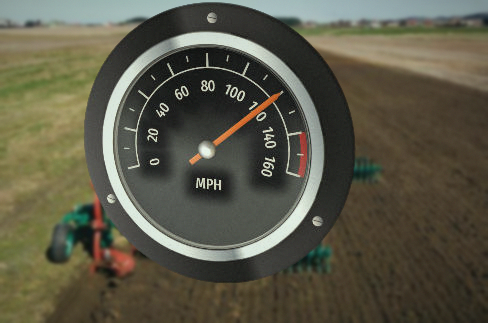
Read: 120 (mph)
